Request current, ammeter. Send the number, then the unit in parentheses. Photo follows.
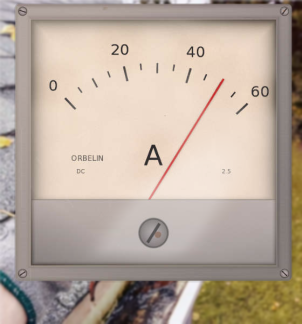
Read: 50 (A)
